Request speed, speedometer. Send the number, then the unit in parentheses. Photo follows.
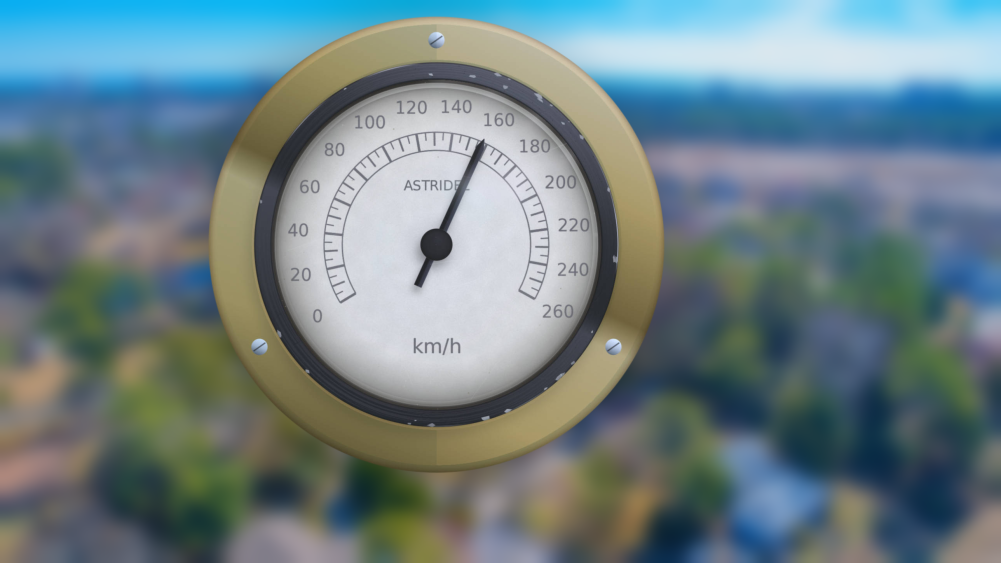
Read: 157.5 (km/h)
